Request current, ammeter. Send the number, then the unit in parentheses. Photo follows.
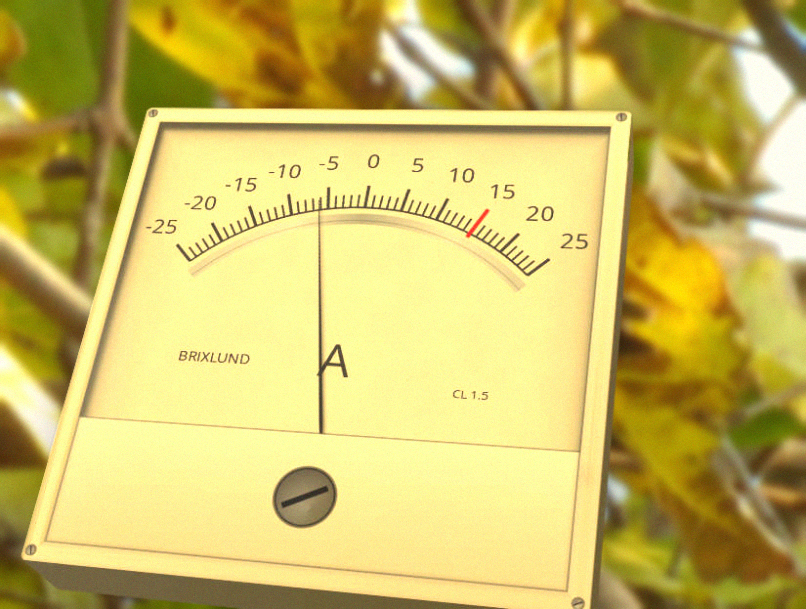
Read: -6 (A)
